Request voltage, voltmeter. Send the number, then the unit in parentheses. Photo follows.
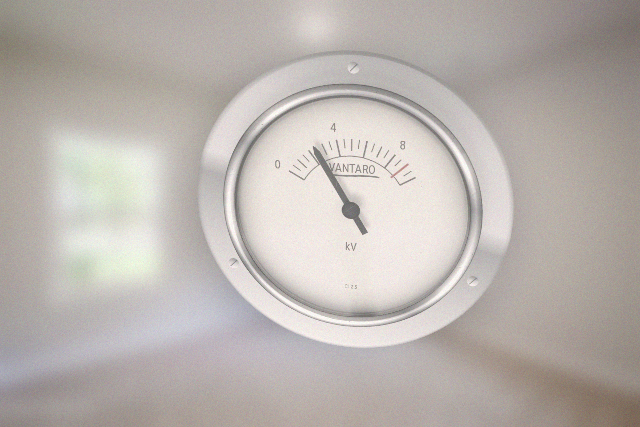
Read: 2.5 (kV)
